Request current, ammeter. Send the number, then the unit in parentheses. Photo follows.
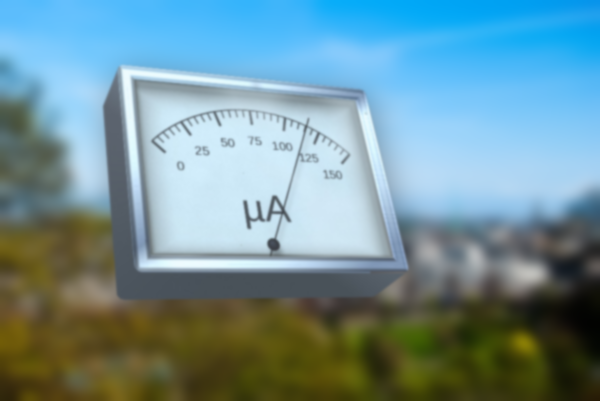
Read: 115 (µA)
